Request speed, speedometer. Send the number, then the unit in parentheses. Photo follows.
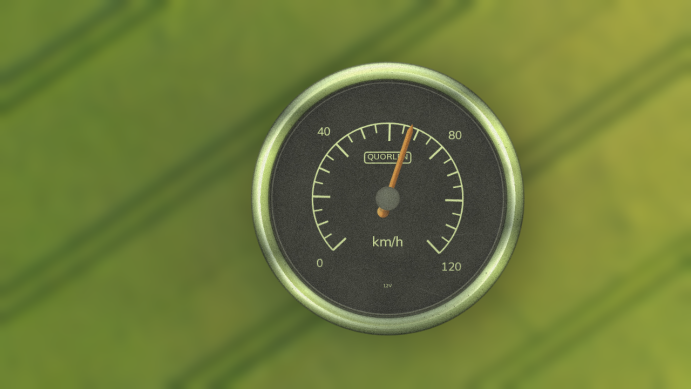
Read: 67.5 (km/h)
